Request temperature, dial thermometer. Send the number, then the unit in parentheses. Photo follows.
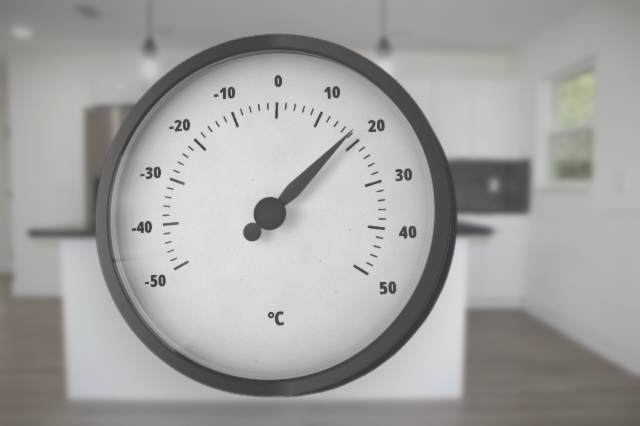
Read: 18 (°C)
